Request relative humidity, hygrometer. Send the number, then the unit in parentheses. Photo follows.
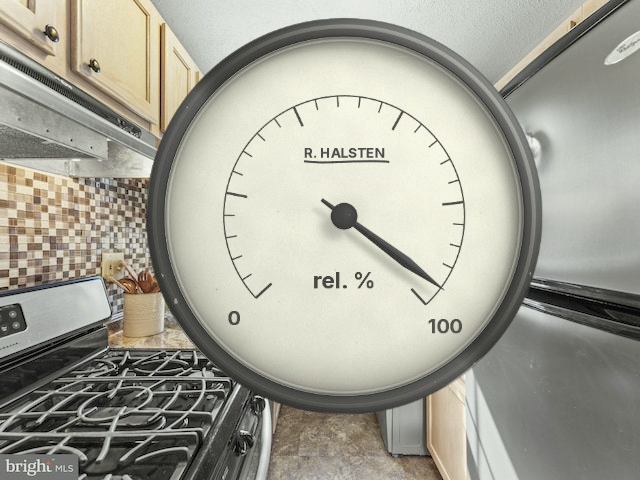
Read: 96 (%)
